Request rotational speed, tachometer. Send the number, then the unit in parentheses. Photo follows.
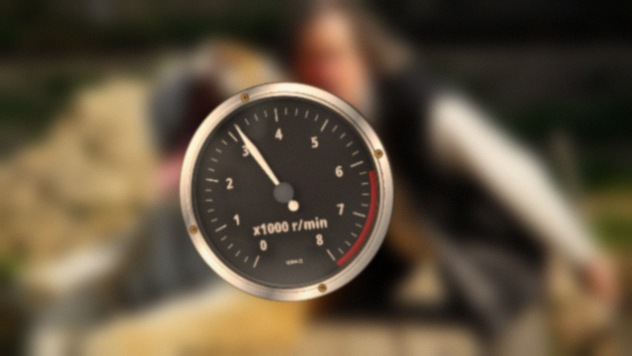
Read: 3200 (rpm)
